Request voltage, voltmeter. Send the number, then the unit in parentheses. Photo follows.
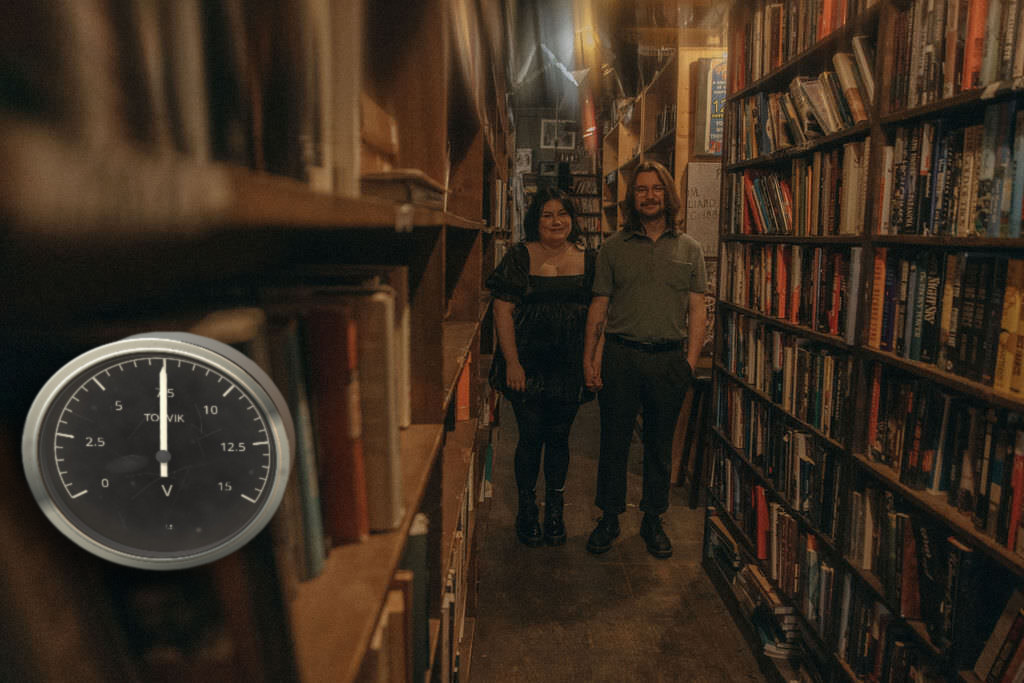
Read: 7.5 (V)
